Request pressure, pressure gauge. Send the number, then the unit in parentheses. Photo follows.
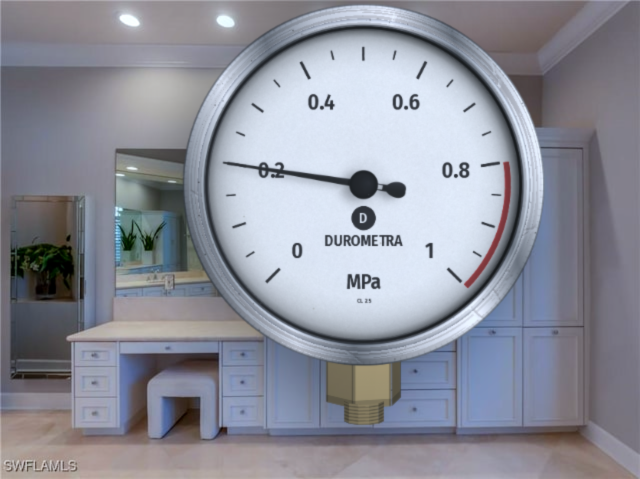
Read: 0.2 (MPa)
